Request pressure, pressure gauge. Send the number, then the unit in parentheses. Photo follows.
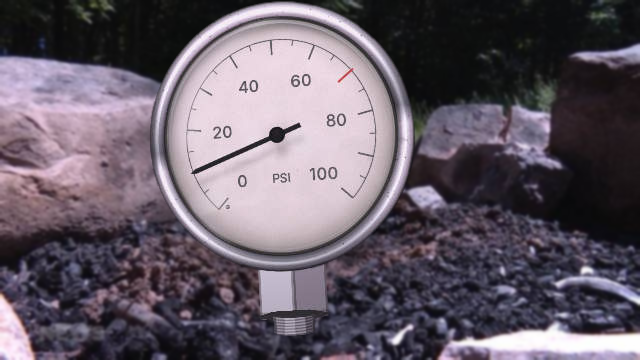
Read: 10 (psi)
